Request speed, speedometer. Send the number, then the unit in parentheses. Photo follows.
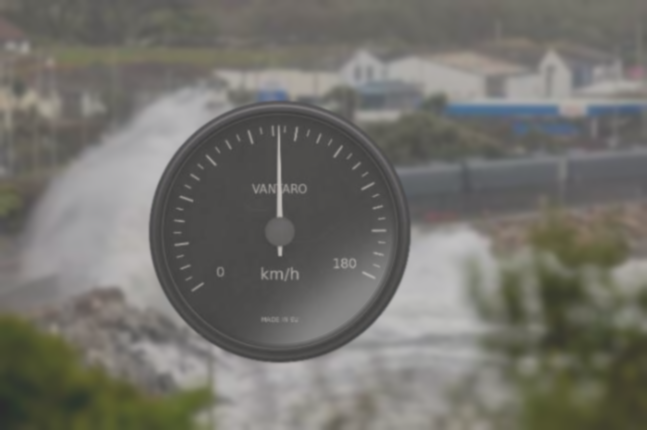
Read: 92.5 (km/h)
